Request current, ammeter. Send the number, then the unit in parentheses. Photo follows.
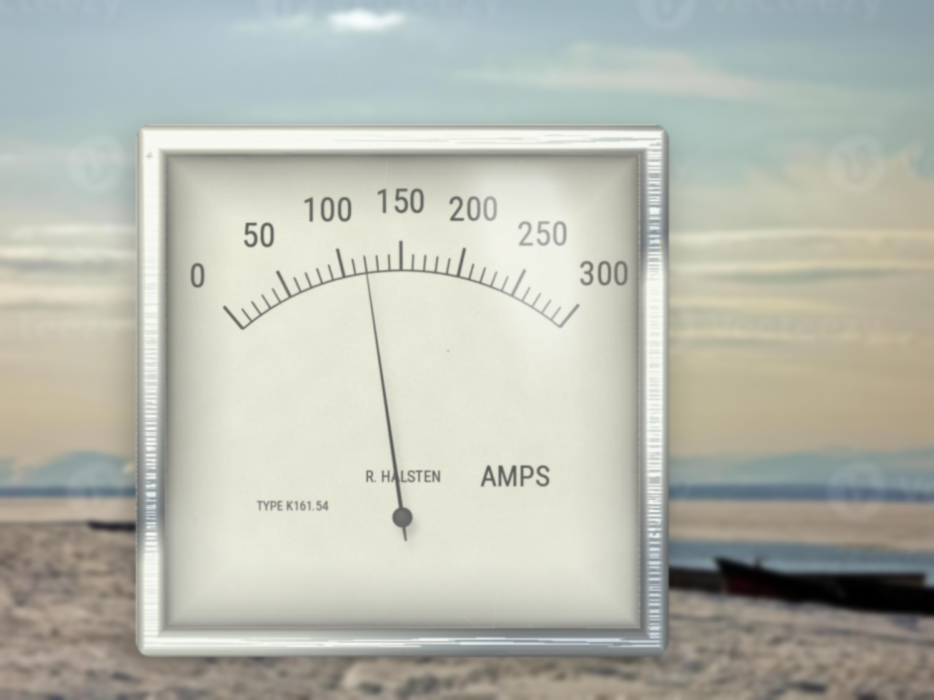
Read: 120 (A)
